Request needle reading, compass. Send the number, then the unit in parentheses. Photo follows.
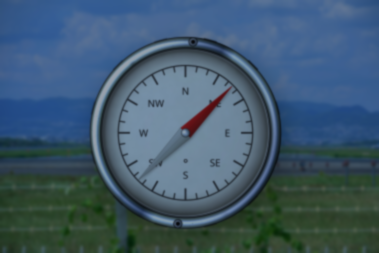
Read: 45 (°)
